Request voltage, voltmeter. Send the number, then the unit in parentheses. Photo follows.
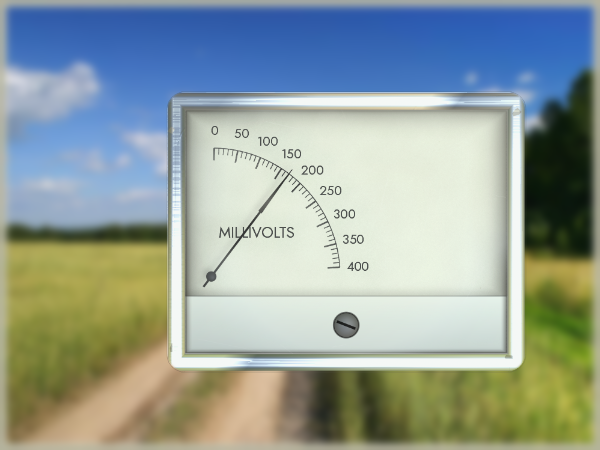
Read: 170 (mV)
